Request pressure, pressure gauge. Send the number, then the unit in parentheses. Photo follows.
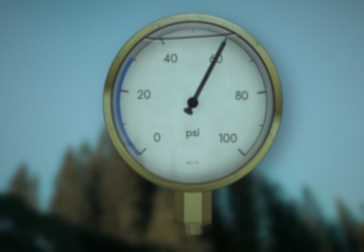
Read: 60 (psi)
